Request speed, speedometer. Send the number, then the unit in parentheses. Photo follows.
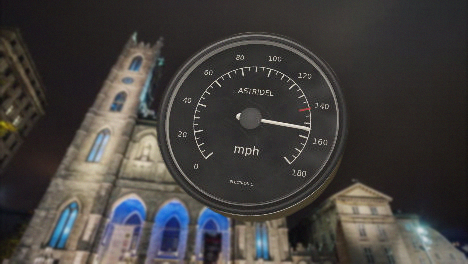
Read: 155 (mph)
